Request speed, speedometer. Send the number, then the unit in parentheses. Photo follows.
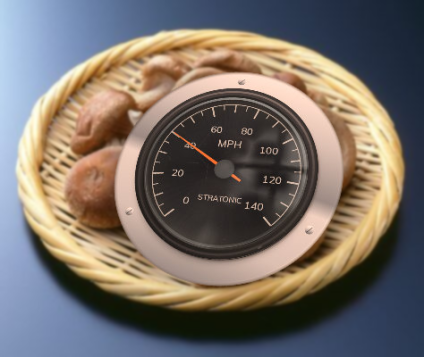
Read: 40 (mph)
